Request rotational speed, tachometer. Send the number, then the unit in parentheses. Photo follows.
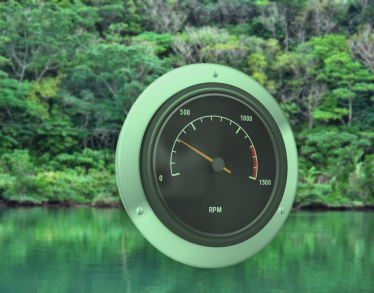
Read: 300 (rpm)
